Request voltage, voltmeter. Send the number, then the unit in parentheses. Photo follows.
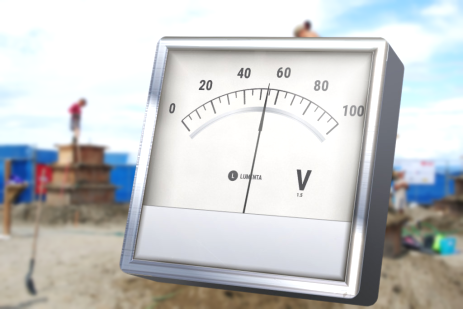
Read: 55 (V)
